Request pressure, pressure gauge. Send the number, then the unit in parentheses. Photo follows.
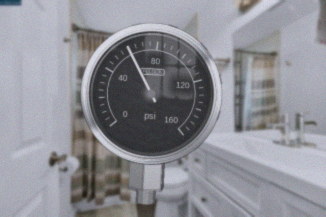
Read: 60 (psi)
